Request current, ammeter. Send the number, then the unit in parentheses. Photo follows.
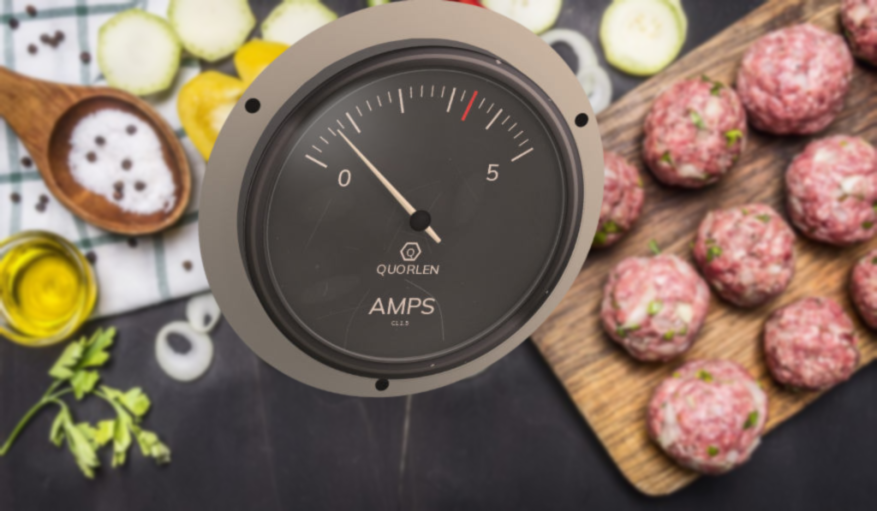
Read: 0.7 (A)
